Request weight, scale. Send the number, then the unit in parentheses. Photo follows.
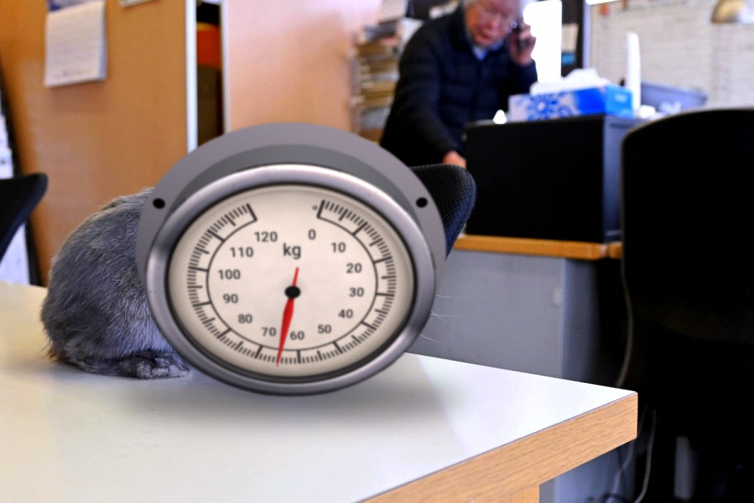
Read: 65 (kg)
